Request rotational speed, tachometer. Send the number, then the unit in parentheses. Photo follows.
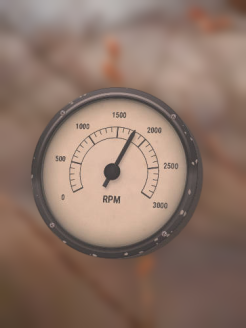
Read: 1800 (rpm)
